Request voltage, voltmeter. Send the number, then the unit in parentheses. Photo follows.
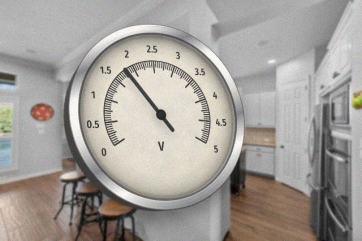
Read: 1.75 (V)
